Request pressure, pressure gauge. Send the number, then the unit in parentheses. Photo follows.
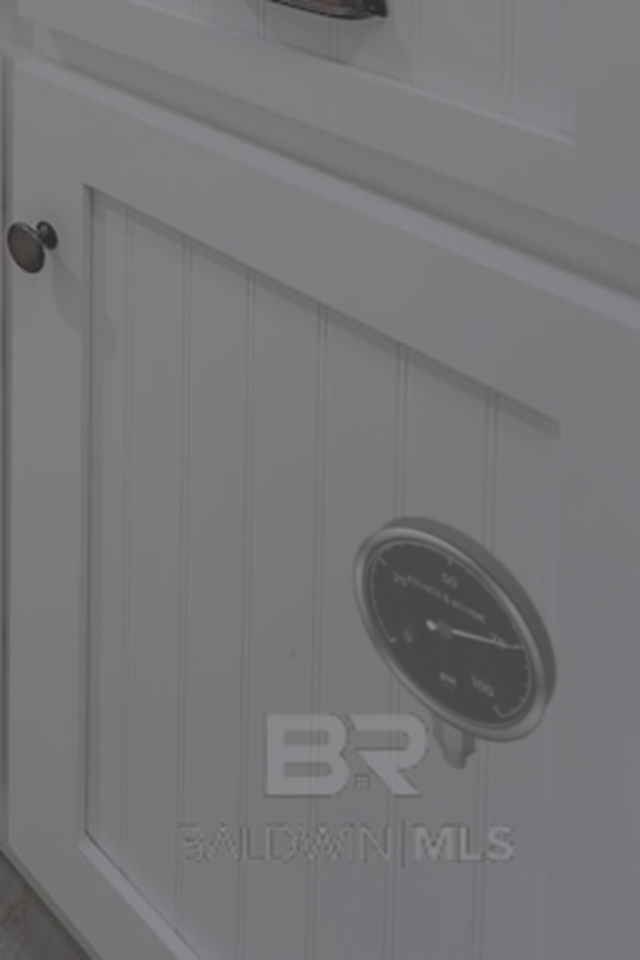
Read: 75 (psi)
